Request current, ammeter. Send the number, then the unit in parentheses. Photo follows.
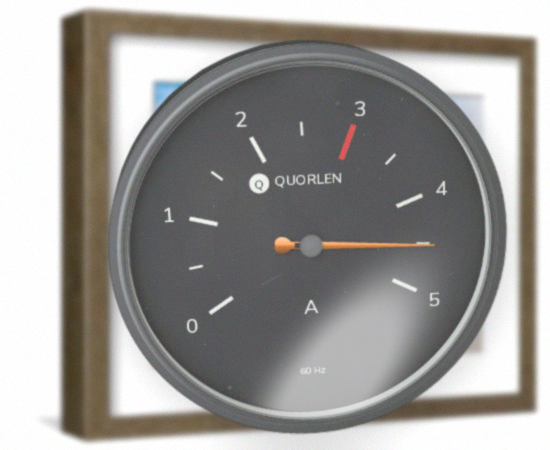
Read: 4.5 (A)
